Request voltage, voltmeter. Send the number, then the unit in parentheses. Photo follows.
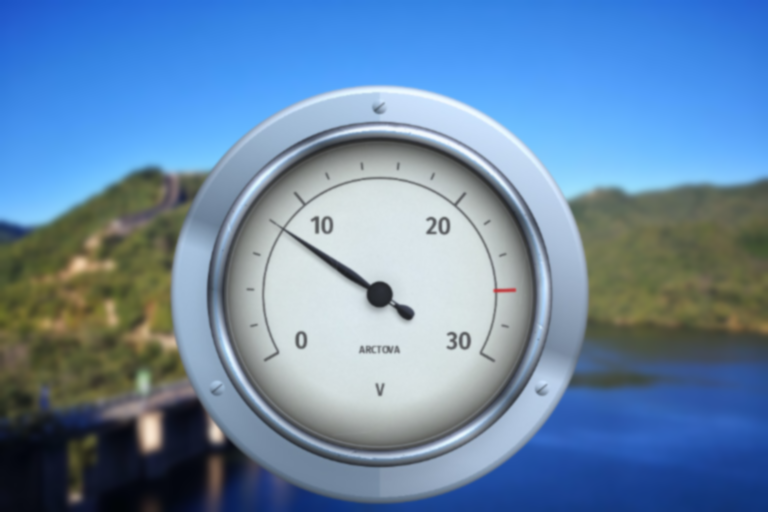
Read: 8 (V)
